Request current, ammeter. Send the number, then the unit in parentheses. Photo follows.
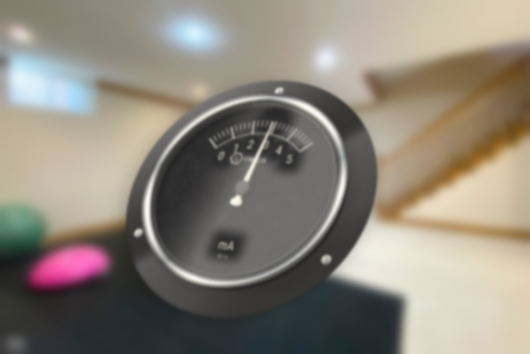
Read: 3 (mA)
